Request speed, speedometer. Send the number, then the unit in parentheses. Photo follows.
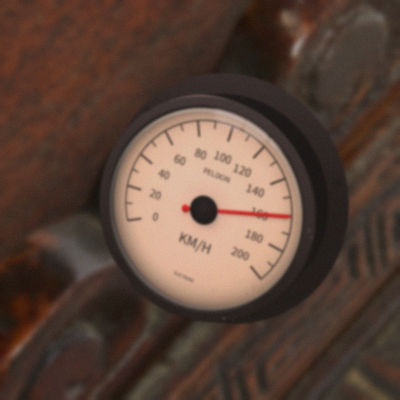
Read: 160 (km/h)
